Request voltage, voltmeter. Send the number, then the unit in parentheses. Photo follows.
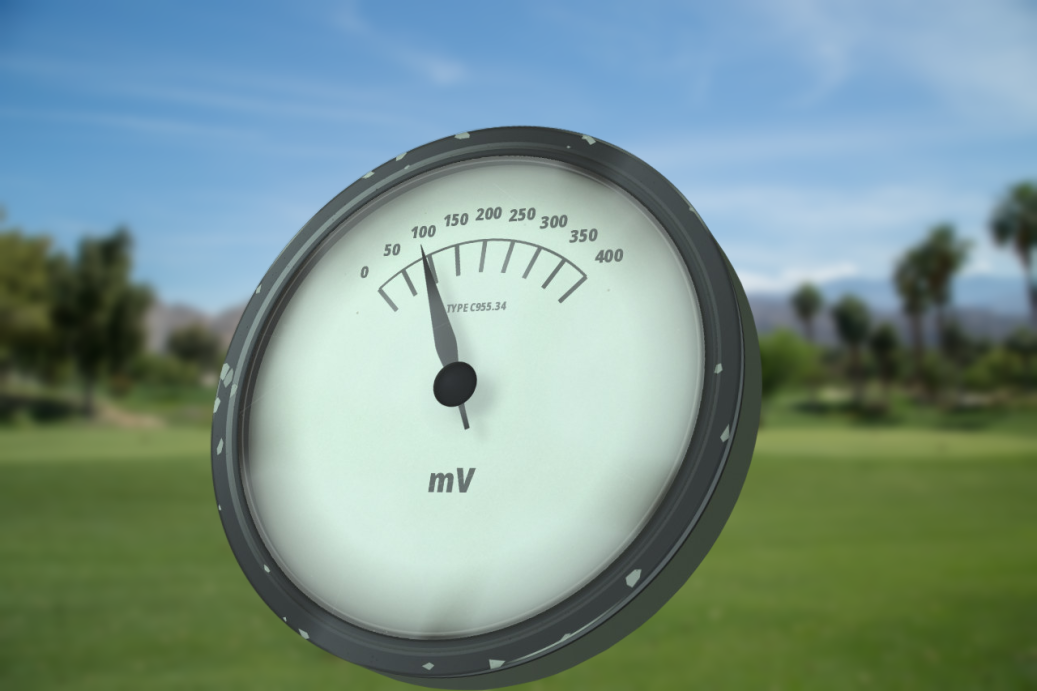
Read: 100 (mV)
